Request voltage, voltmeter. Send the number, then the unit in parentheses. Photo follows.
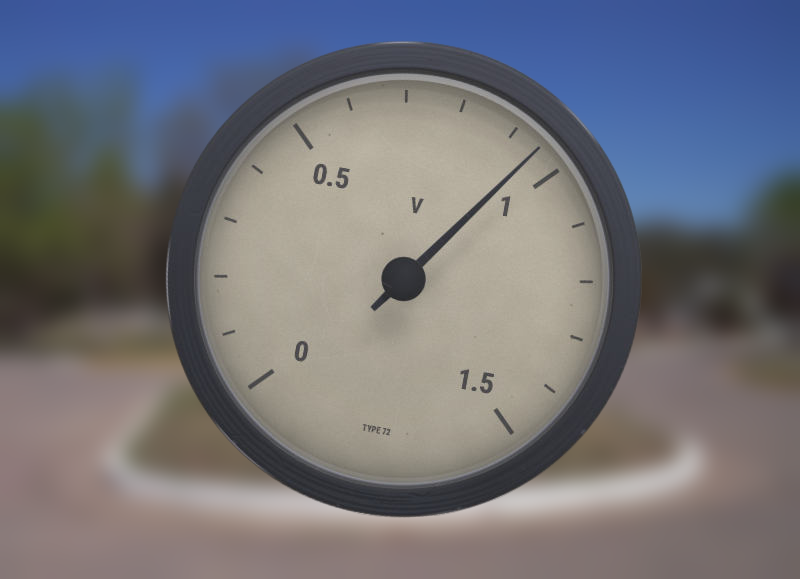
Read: 0.95 (V)
